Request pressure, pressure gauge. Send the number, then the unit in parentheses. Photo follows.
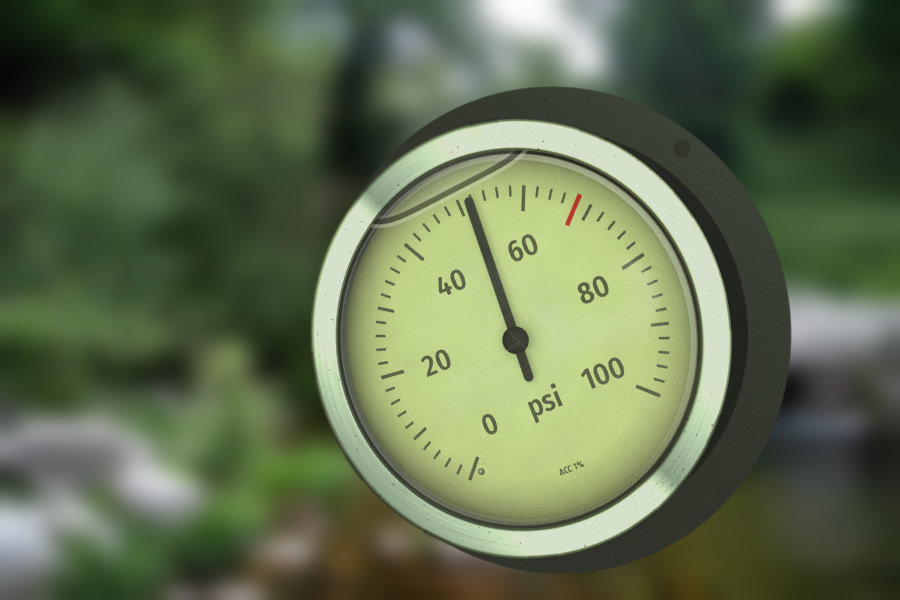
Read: 52 (psi)
